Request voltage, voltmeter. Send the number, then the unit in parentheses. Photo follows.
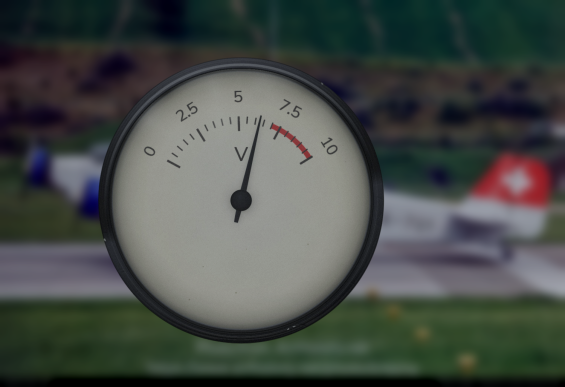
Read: 6.25 (V)
